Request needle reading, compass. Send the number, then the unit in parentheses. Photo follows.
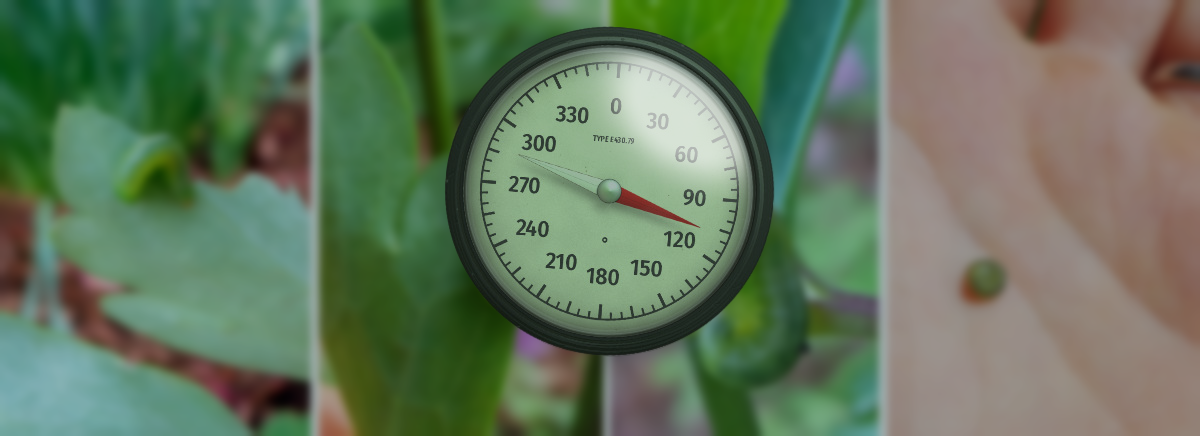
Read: 107.5 (°)
